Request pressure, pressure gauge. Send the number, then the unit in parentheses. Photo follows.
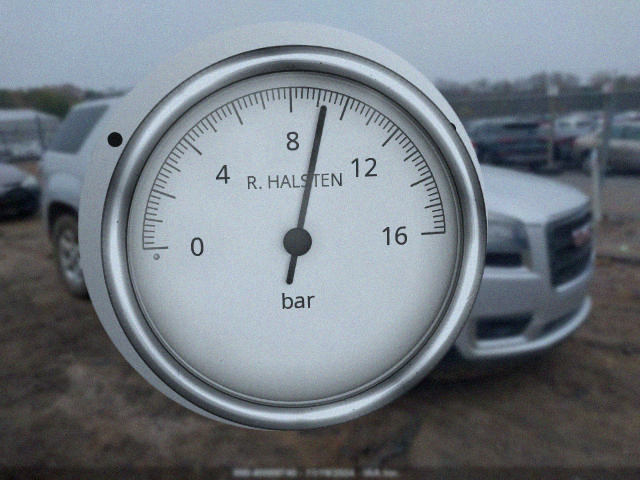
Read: 9.2 (bar)
